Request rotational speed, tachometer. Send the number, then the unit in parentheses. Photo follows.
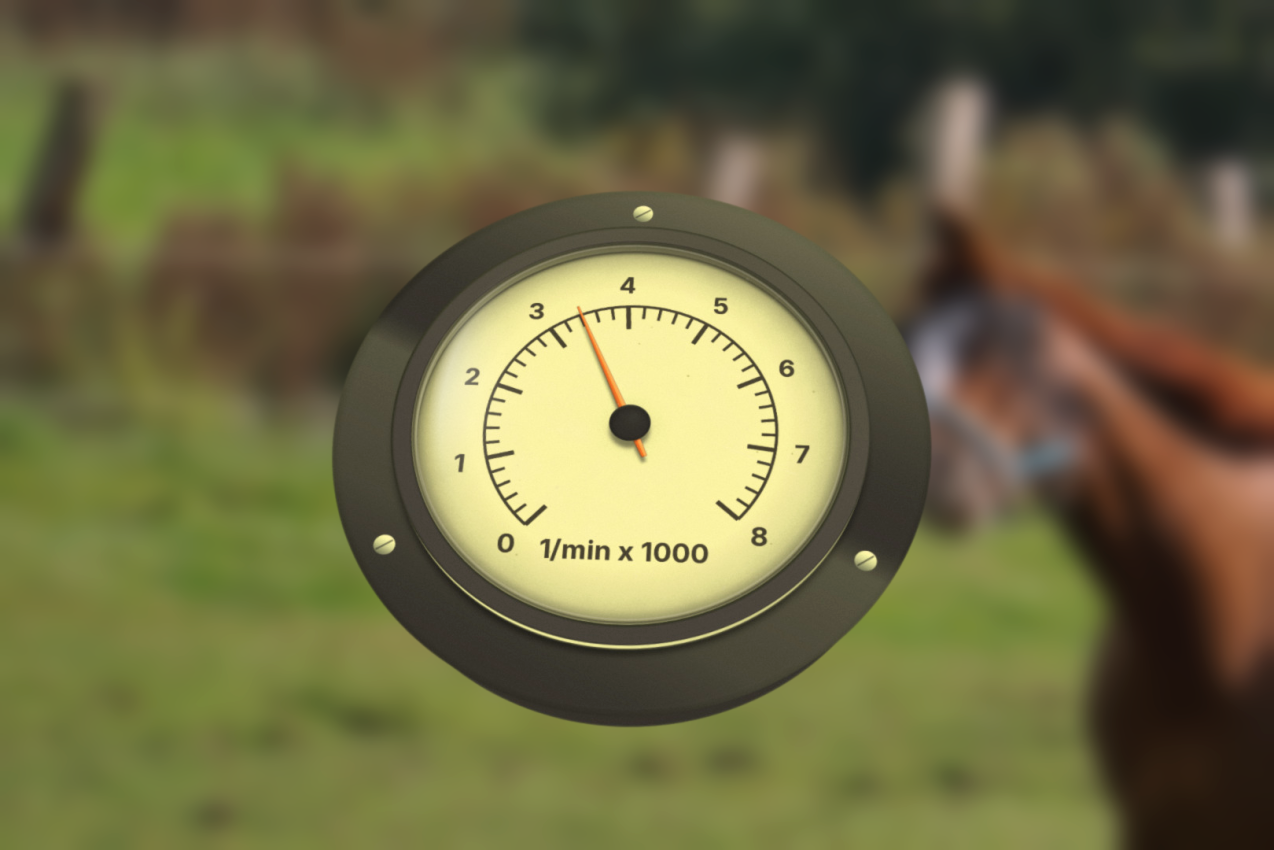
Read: 3400 (rpm)
